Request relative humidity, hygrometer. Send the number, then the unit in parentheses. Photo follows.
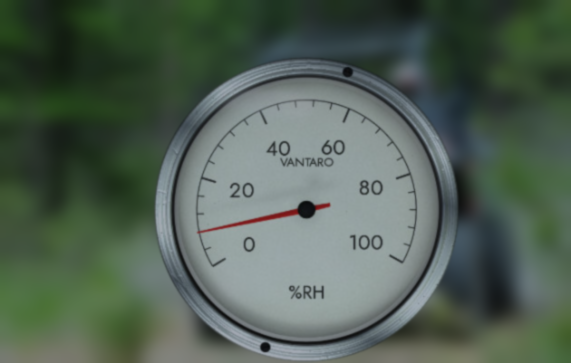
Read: 8 (%)
